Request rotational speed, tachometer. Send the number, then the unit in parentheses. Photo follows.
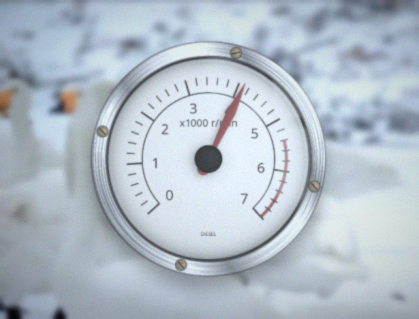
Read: 4100 (rpm)
